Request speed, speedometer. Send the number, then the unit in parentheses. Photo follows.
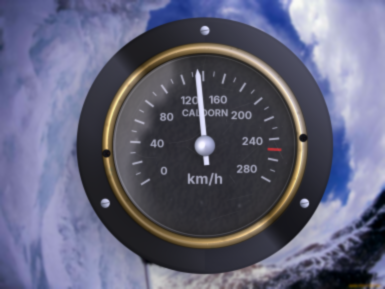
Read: 135 (km/h)
